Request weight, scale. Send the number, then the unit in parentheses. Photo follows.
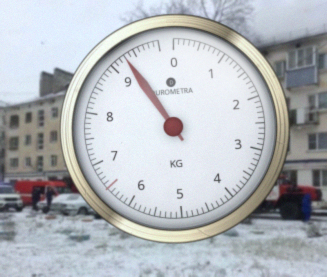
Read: 9.3 (kg)
